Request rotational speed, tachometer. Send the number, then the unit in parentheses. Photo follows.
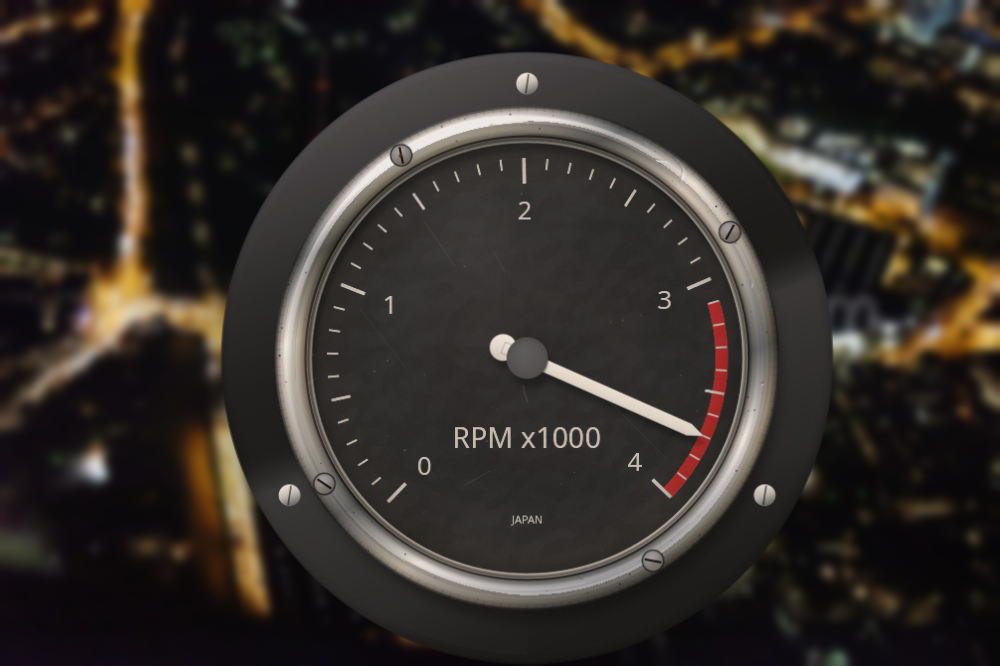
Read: 3700 (rpm)
